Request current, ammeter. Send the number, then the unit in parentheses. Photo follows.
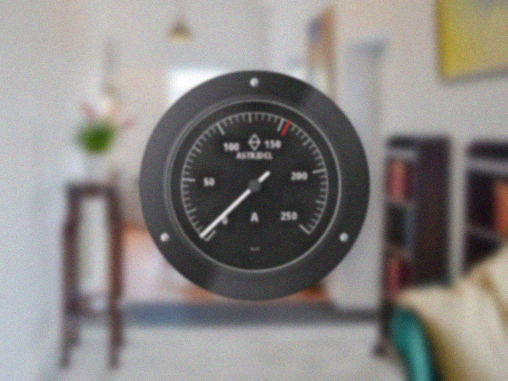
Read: 5 (A)
